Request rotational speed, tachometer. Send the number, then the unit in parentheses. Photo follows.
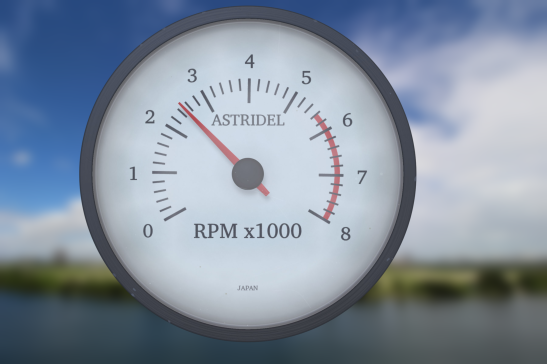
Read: 2500 (rpm)
